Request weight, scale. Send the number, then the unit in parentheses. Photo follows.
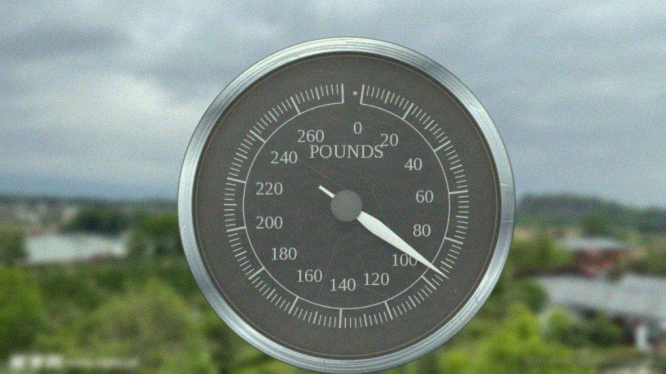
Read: 94 (lb)
